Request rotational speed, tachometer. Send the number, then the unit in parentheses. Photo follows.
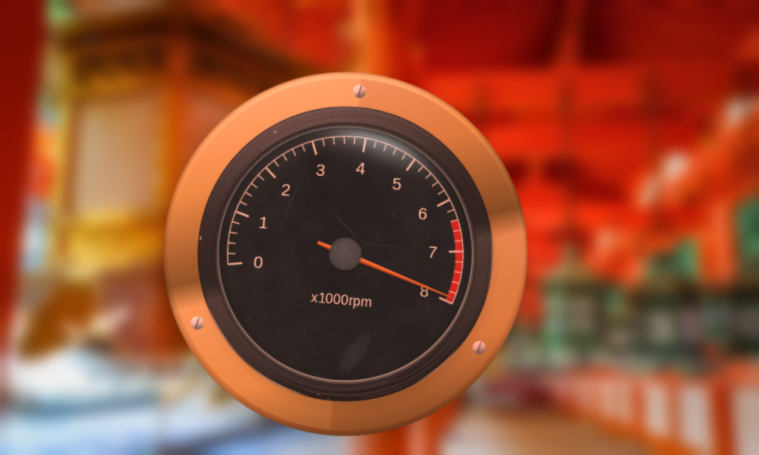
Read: 7900 (rpm)
